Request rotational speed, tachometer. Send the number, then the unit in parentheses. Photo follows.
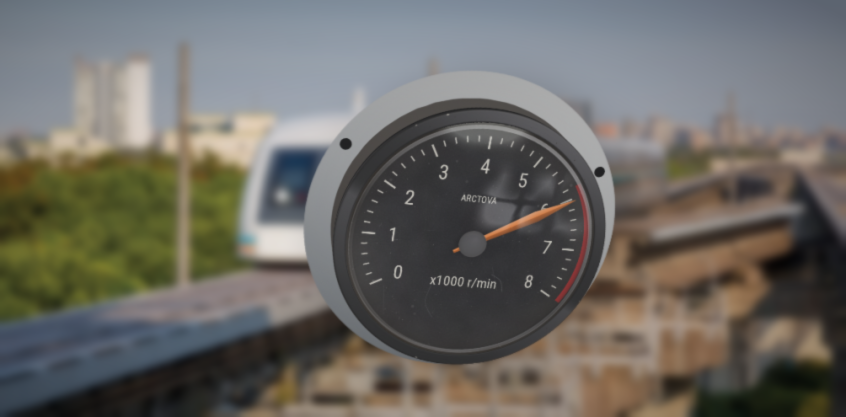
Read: 6000 (rpm)
